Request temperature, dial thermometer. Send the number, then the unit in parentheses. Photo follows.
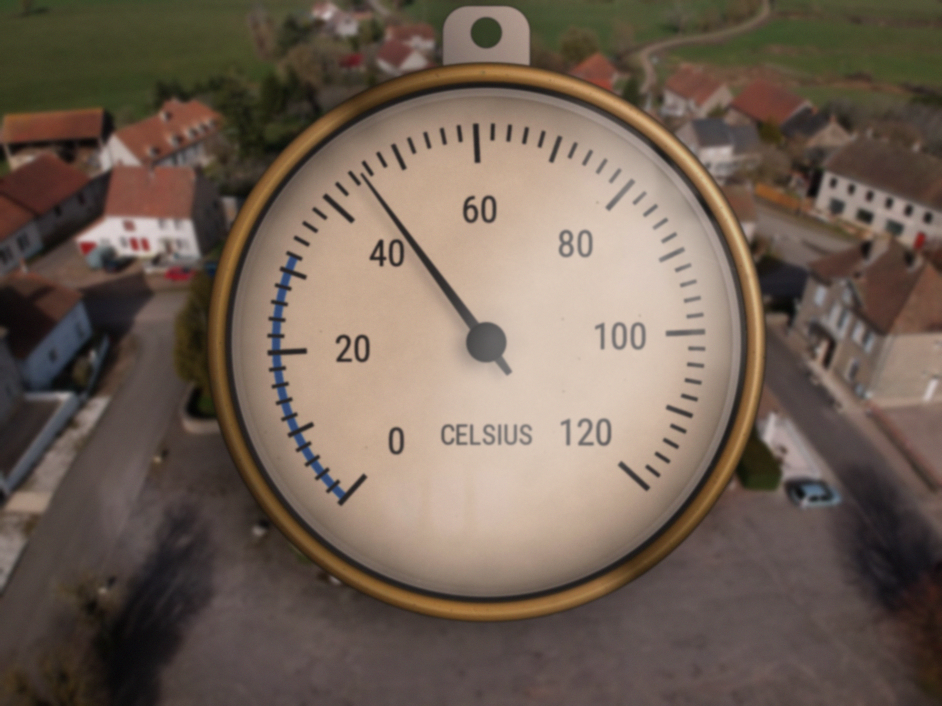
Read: 45 (°C)
